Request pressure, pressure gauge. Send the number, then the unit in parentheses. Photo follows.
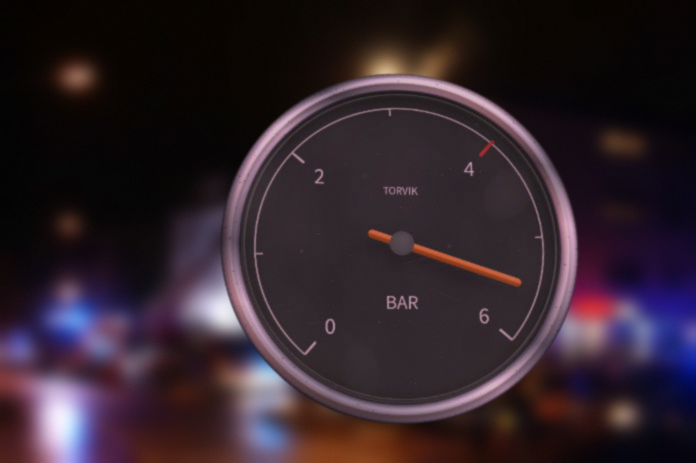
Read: 5.5 (bar)
